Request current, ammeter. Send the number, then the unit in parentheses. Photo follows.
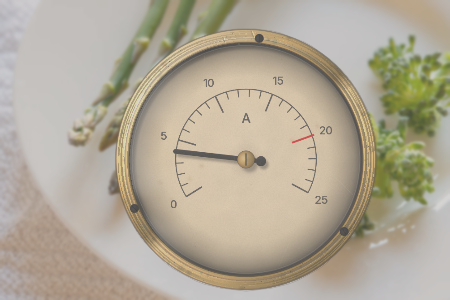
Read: 4 (A)
